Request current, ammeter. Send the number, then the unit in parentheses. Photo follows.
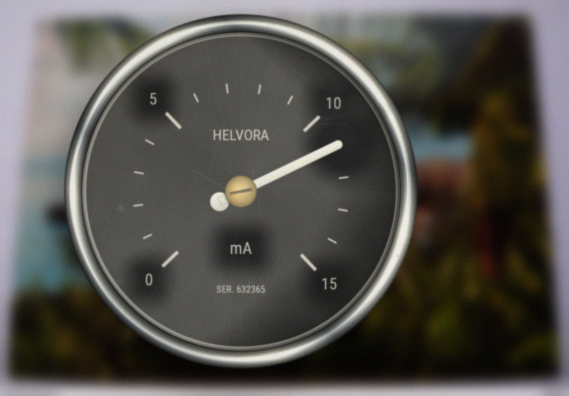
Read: 11 (mA)
